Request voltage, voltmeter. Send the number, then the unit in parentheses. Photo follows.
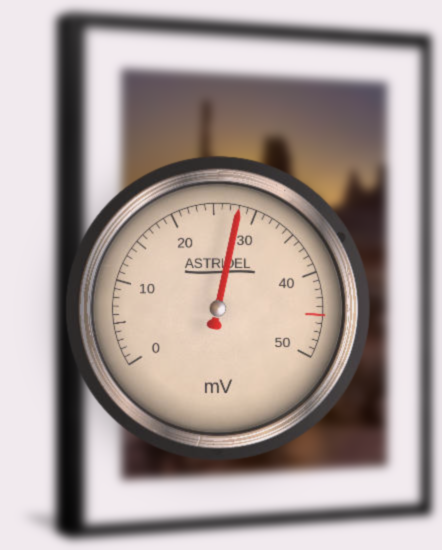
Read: 28 (mV)
